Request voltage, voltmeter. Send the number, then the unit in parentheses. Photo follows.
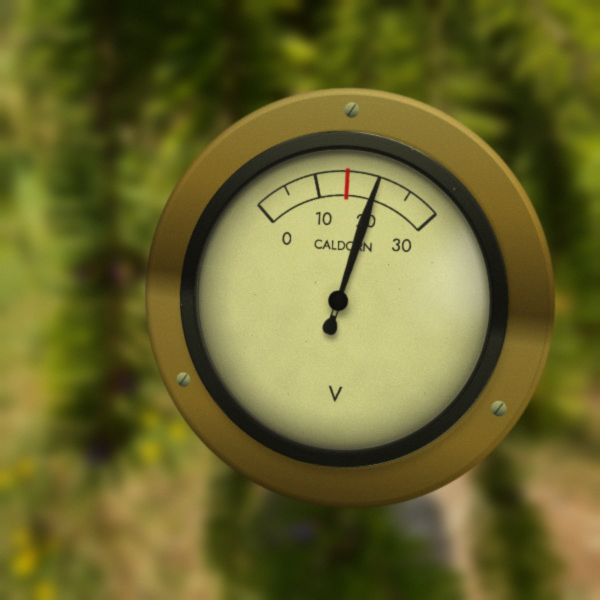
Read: 20 (V)
